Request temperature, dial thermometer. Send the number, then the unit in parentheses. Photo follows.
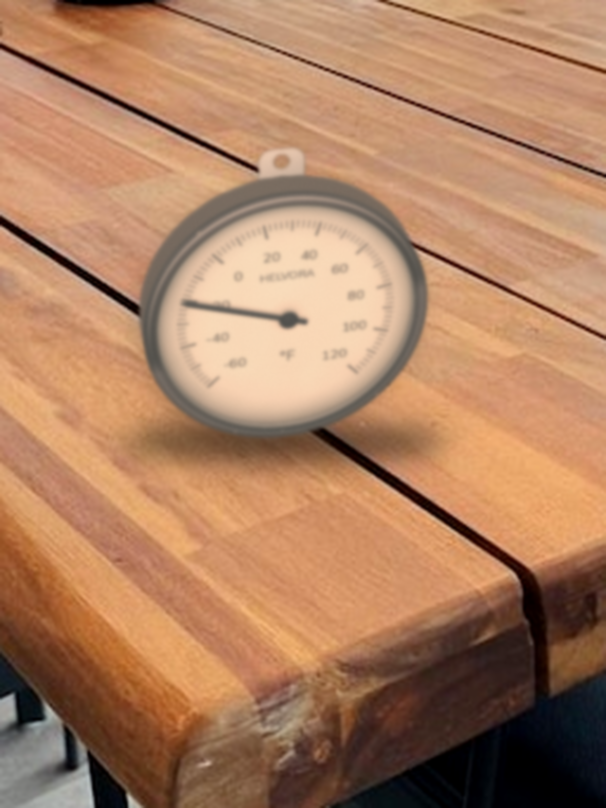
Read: -20 (°F)
